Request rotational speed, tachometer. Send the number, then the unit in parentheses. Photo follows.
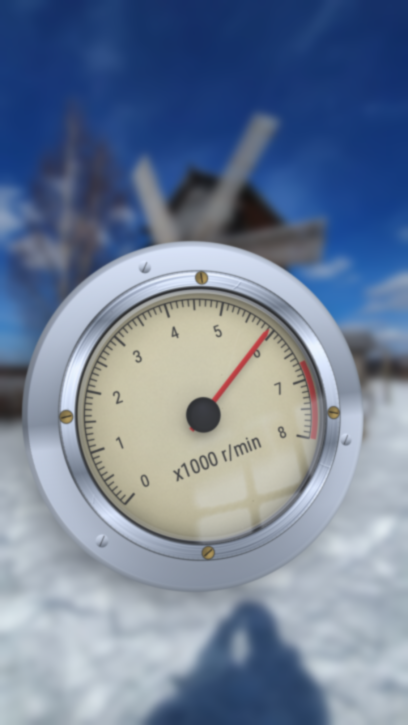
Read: 5900 (rpm)
